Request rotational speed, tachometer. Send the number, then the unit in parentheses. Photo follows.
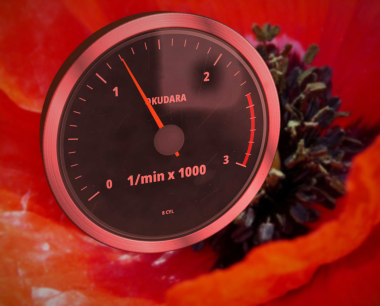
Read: 1200 (rpm)
